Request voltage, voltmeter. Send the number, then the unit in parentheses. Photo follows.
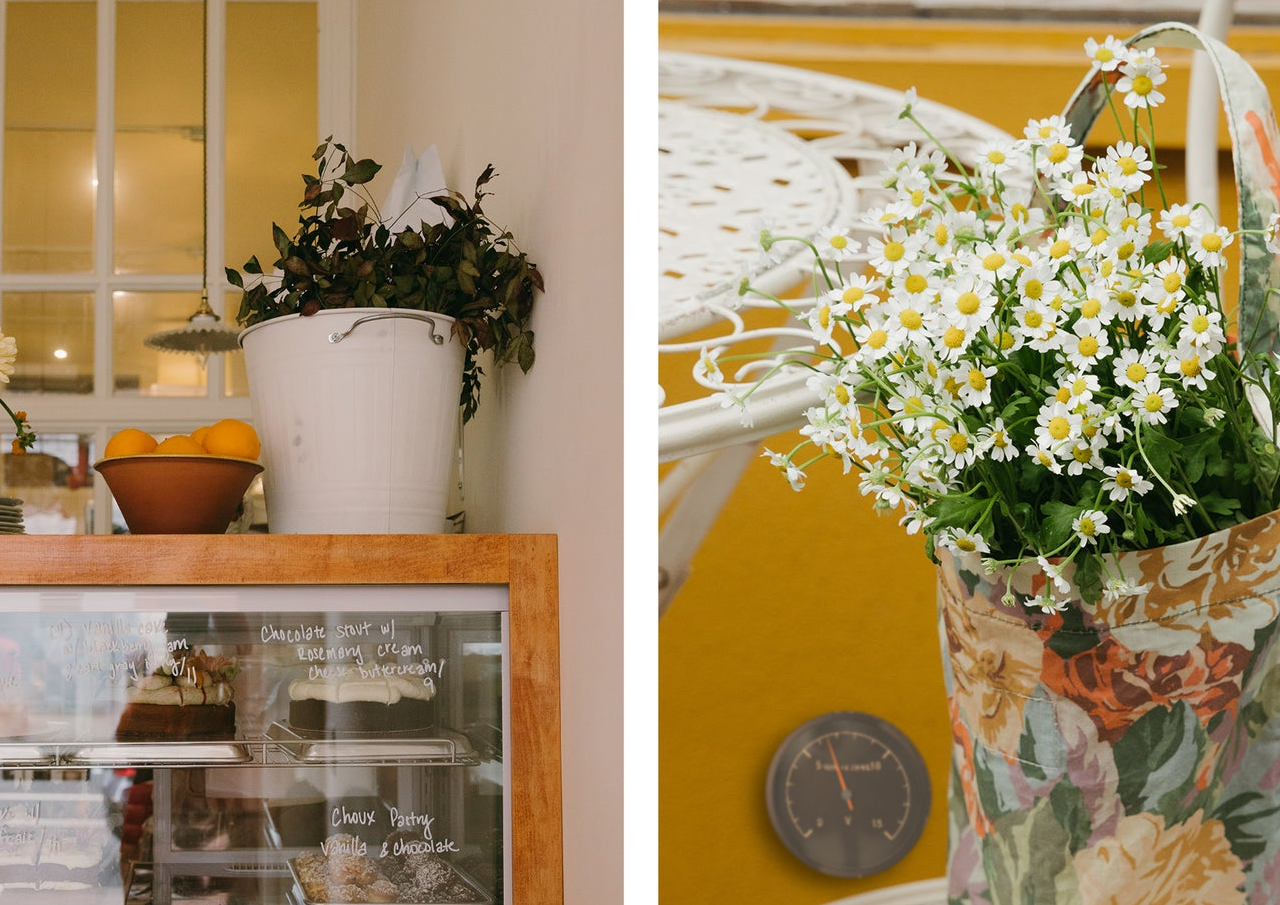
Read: 6.5 (V)
